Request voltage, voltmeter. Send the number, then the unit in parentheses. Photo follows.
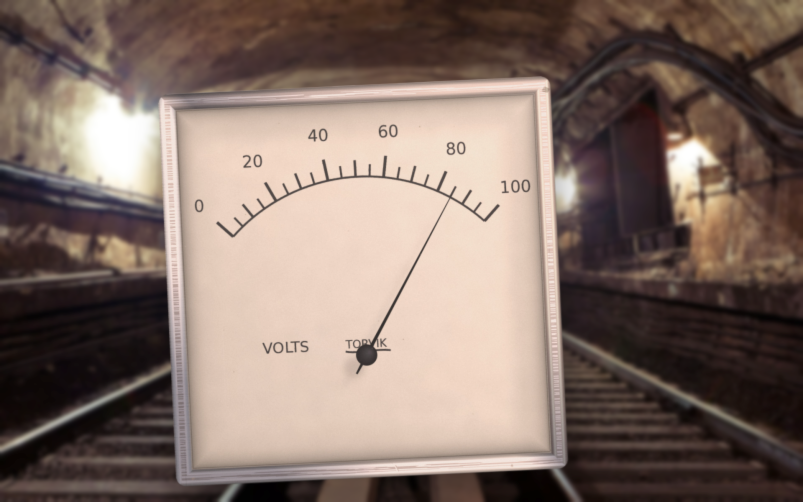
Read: 85 (V)
